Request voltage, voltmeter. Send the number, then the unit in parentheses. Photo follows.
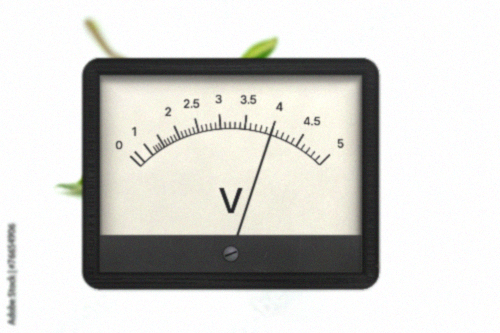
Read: 4 (V)
